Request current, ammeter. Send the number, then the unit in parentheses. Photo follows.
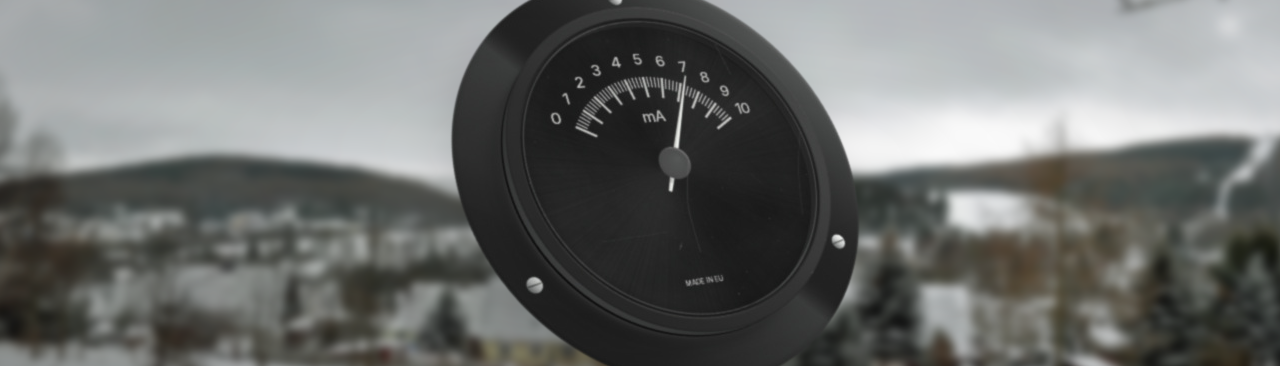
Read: 7 (mA)
